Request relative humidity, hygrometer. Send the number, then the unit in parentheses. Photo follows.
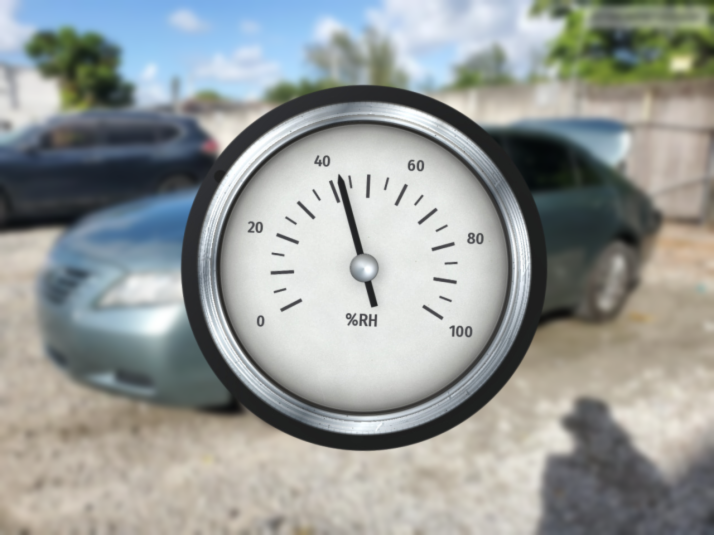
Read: 42.5 (%)
